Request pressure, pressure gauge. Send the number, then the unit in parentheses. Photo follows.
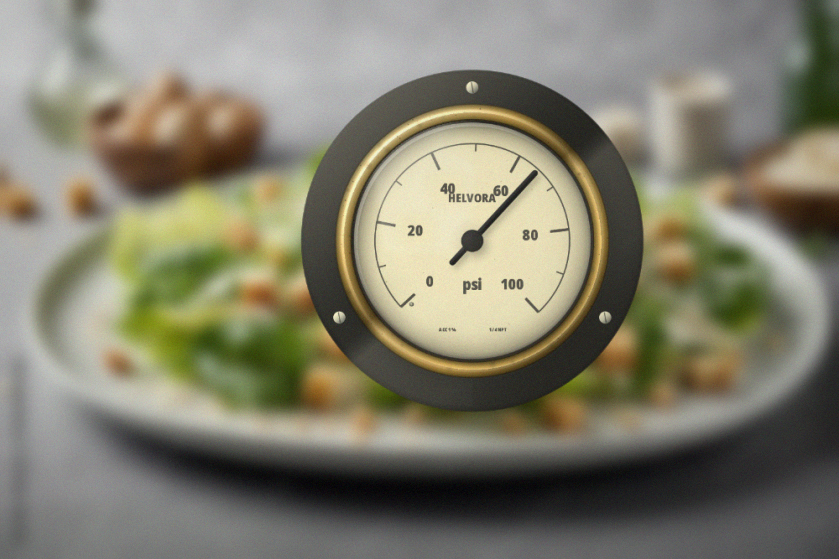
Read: 65 (psi)
